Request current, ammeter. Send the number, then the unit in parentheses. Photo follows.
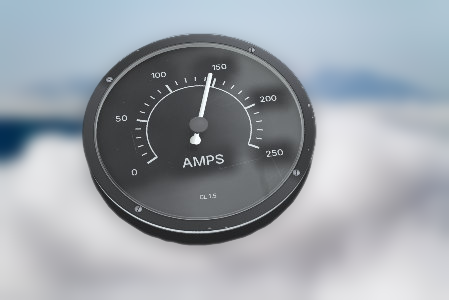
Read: 145 (A)
